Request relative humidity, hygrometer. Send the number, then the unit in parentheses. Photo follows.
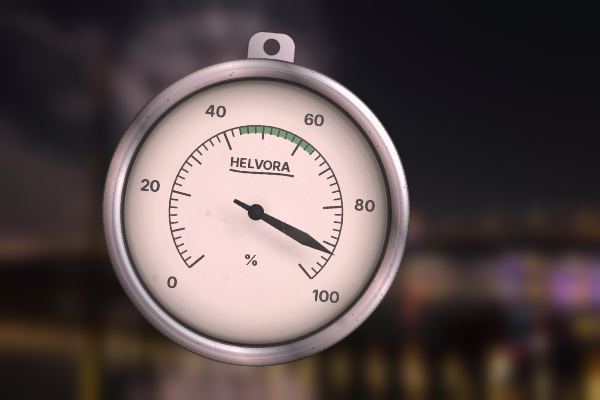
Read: 92 (%)
